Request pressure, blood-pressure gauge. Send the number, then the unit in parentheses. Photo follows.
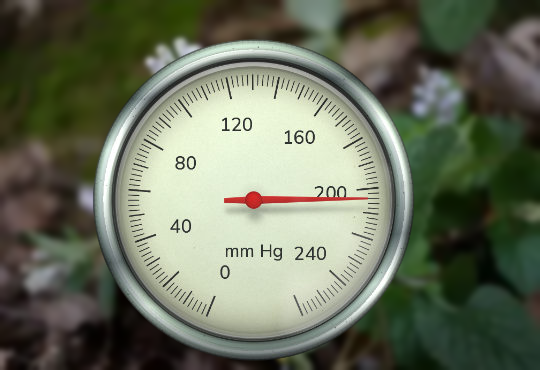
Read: 204 (mmHg)
